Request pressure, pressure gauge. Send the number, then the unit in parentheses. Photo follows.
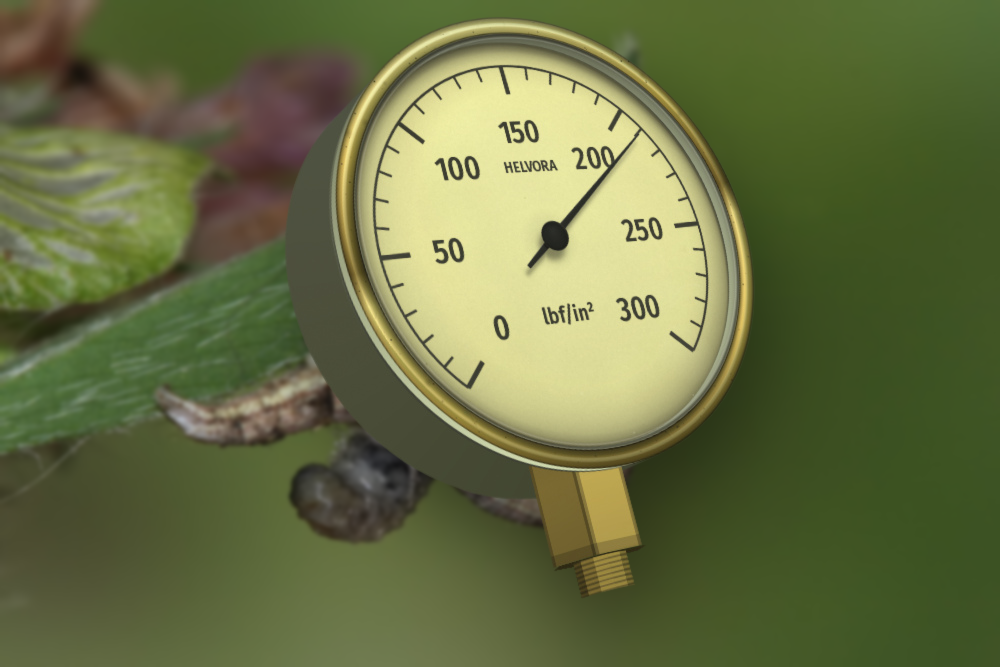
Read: 210 (psi)
